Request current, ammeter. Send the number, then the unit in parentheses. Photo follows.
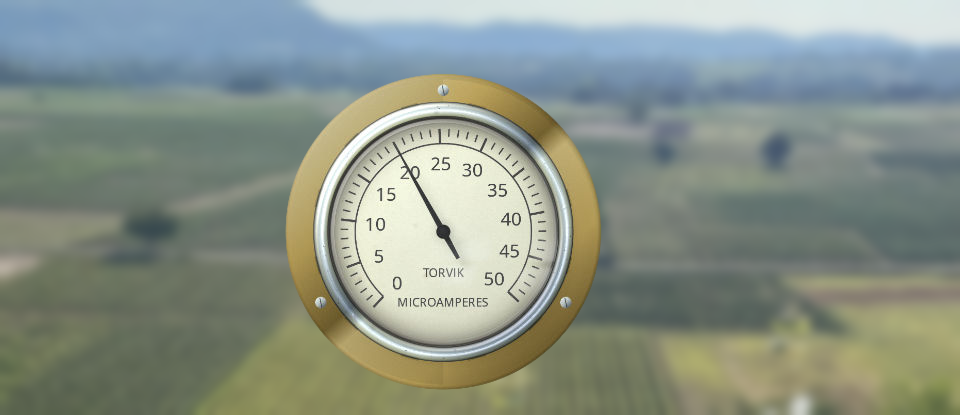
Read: 20 (µA)
